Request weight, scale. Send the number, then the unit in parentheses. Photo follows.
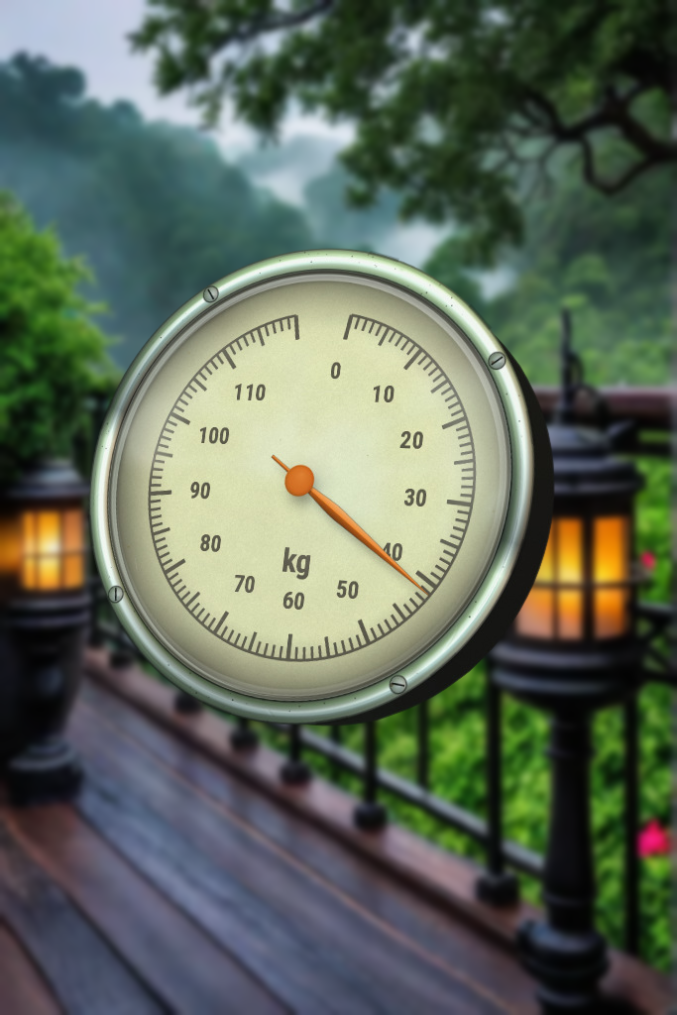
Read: 41 (kg)
